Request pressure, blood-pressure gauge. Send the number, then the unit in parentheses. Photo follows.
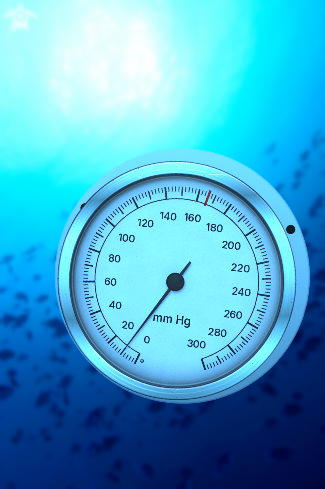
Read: 10 (mmHg)
